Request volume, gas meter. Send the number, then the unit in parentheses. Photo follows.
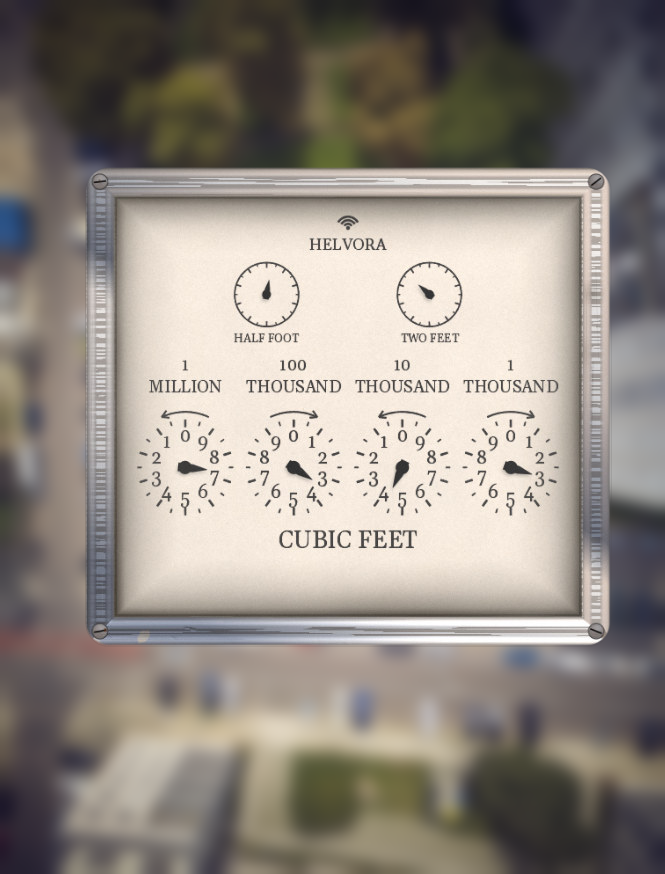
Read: 734300 (ft³)
